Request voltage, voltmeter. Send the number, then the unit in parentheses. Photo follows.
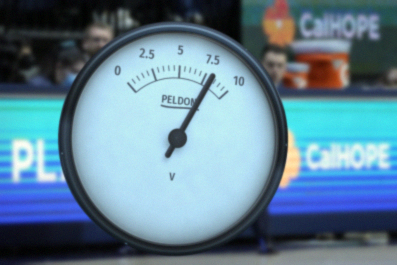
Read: 8 (V)
